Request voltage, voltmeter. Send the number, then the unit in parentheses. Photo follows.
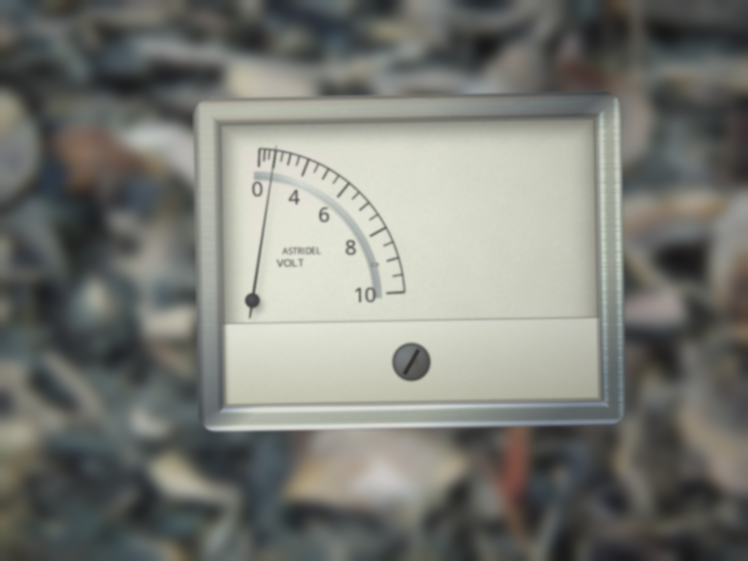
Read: 2 (V)
